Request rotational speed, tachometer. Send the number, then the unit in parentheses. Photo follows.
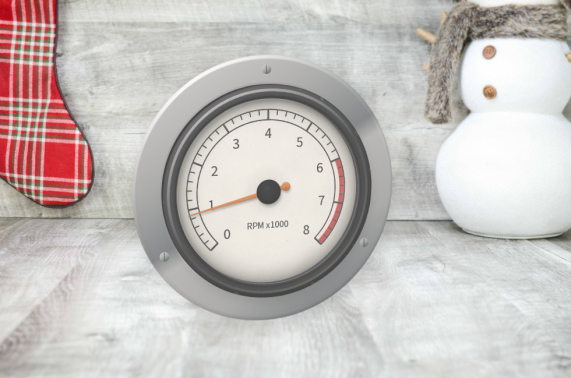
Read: 900 (rpm)
